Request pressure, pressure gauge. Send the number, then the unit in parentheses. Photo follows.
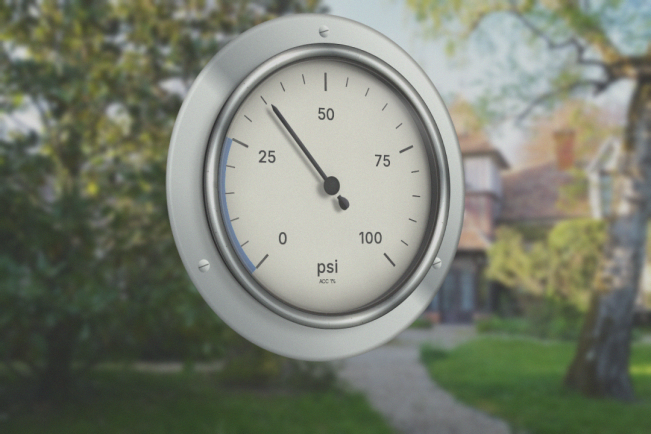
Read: 35 (psi)
